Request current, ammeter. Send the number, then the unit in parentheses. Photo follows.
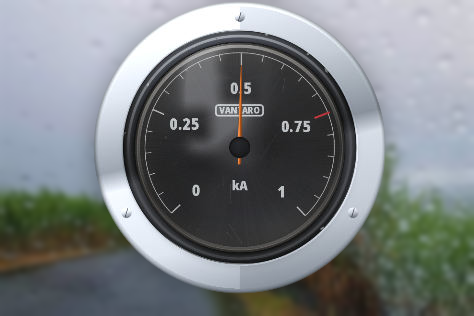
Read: 0.5 (kA)
